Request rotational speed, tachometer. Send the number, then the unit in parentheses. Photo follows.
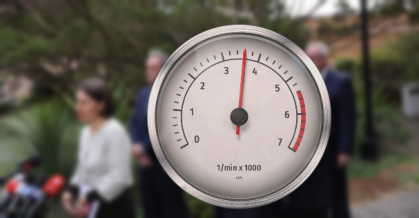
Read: 3600 (rpm)
